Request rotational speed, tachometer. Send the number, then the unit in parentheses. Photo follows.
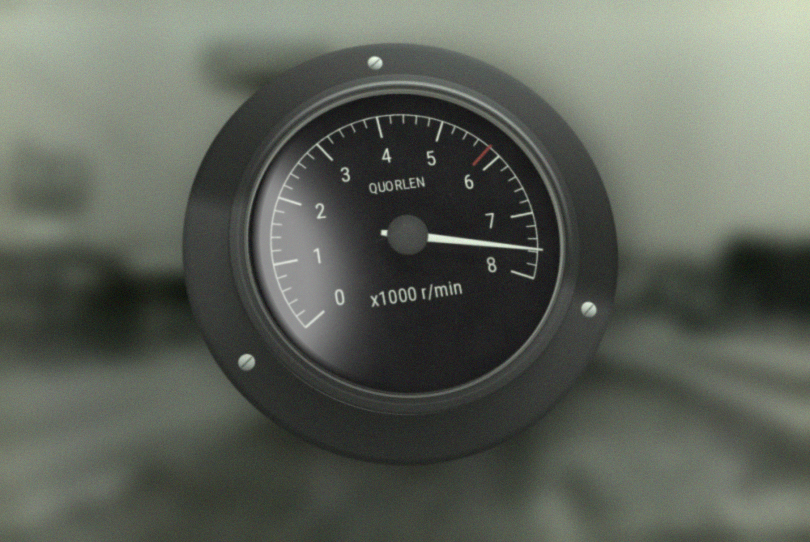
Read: 7600 (rpm)
